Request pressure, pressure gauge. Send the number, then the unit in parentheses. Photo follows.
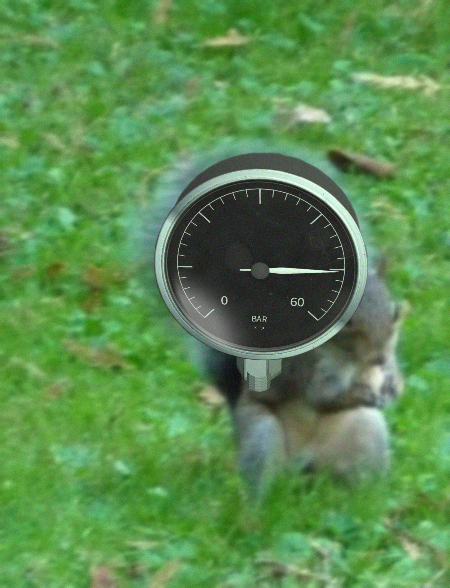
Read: 50 (bar)
